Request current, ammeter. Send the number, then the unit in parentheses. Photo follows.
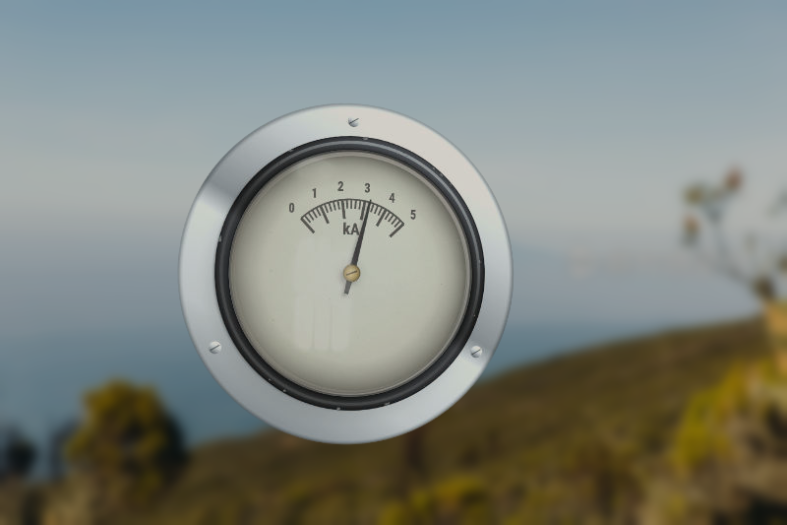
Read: 3.2 (kA)
